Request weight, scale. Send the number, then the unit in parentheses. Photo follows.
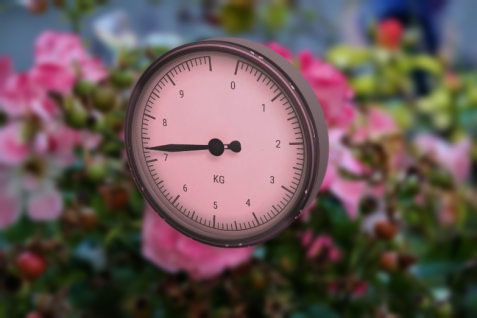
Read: 7.3 (kg)
